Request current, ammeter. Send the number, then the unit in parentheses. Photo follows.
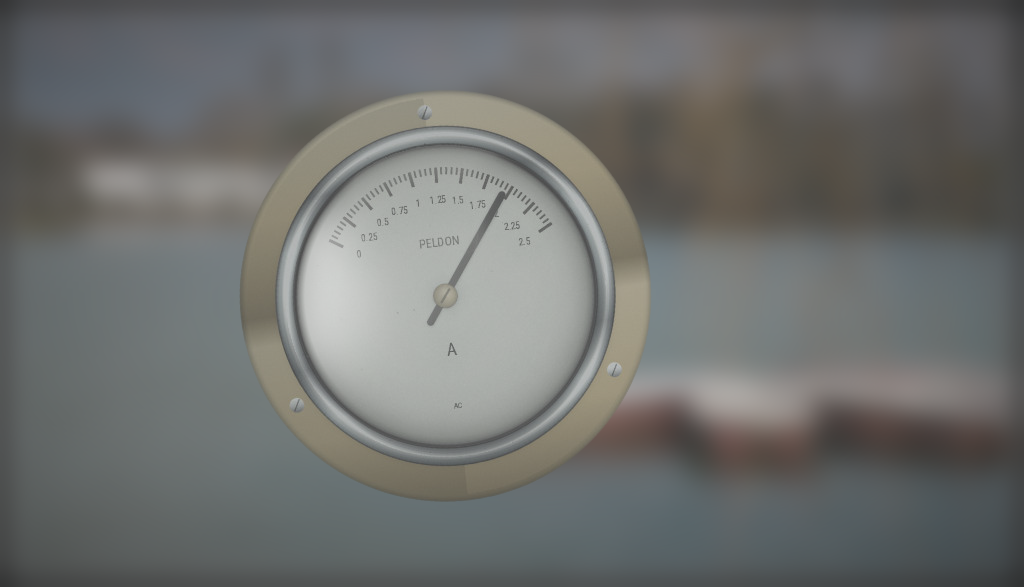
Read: 1.95 (A)
